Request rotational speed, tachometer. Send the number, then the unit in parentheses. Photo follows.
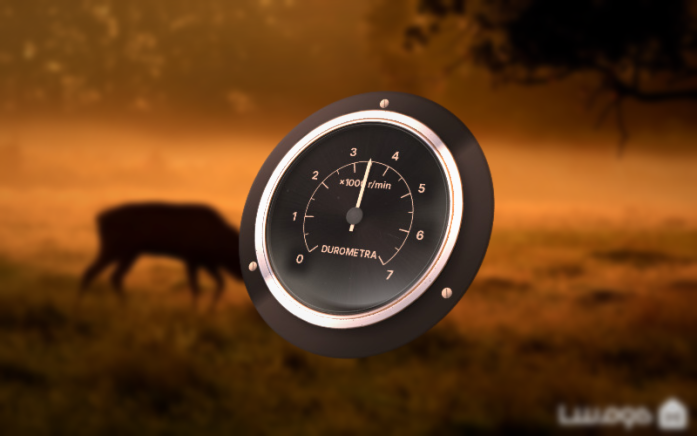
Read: 3500 (rpm)
